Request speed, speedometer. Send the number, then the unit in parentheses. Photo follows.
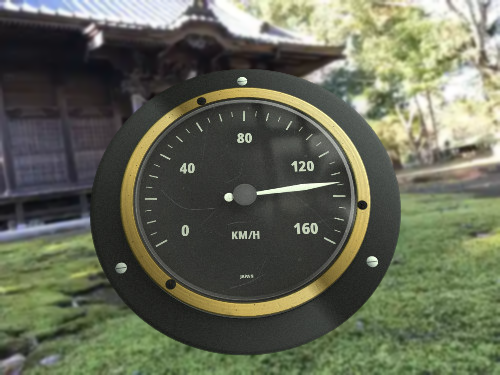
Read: 135 (km/h)
